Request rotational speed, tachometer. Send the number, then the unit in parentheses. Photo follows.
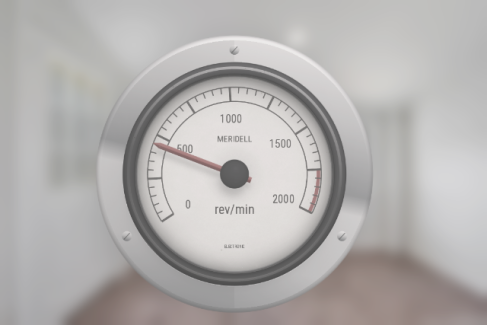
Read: 450 (rpm)
